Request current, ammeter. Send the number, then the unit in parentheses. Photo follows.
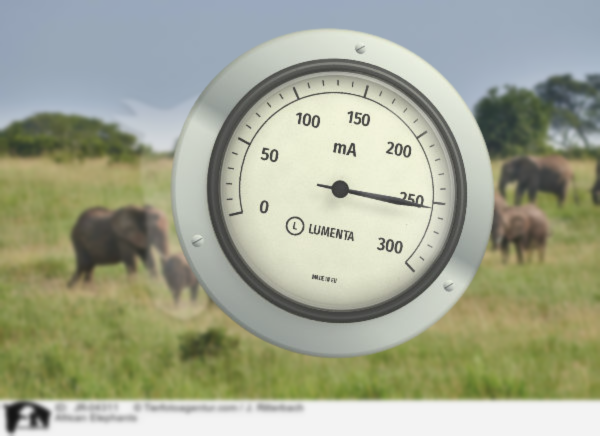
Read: 255 (mA)
